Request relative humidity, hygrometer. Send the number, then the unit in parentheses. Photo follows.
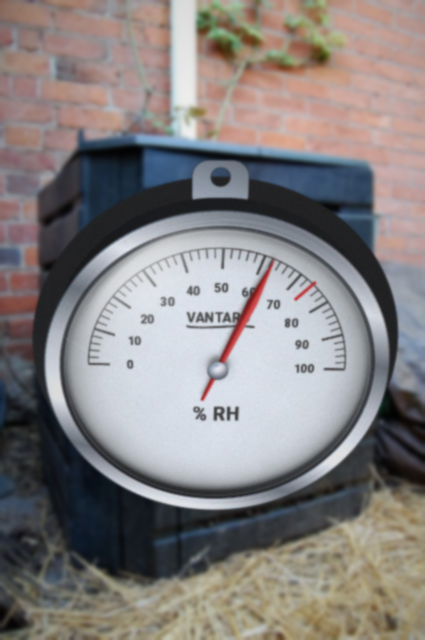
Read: 62 (%)
